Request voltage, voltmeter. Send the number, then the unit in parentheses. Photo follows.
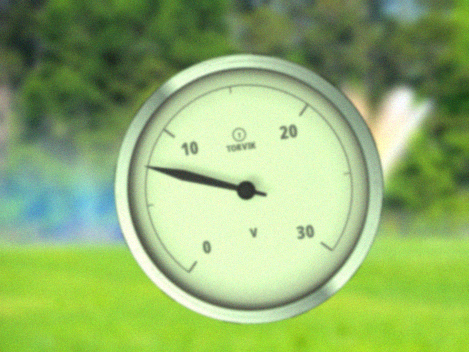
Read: 7.5 (V)
